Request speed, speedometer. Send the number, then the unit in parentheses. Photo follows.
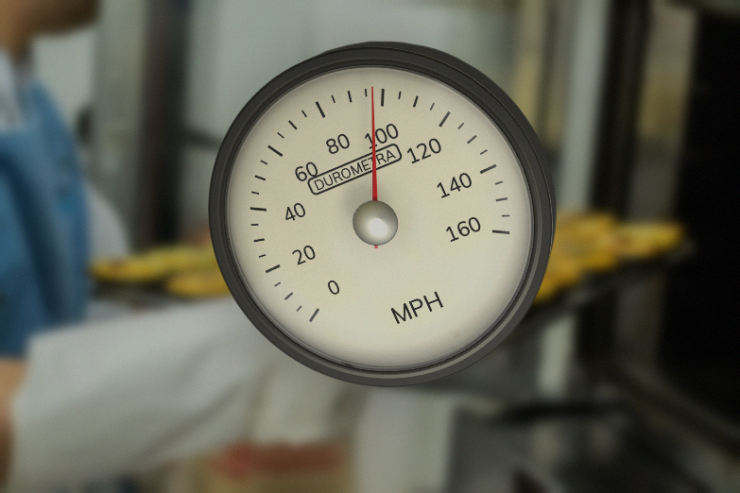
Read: 97.5 (mph)
